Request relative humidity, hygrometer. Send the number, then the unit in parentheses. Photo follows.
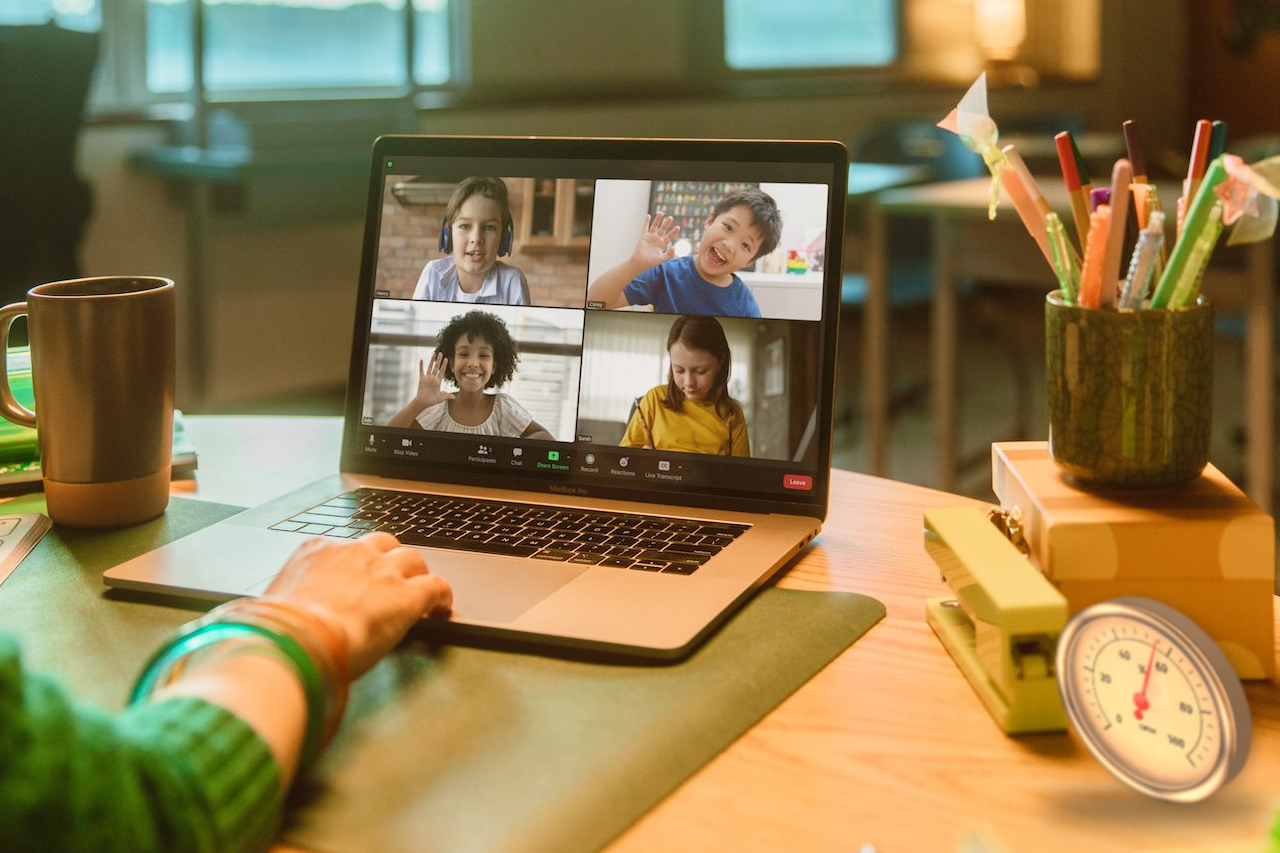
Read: 56 (%)
